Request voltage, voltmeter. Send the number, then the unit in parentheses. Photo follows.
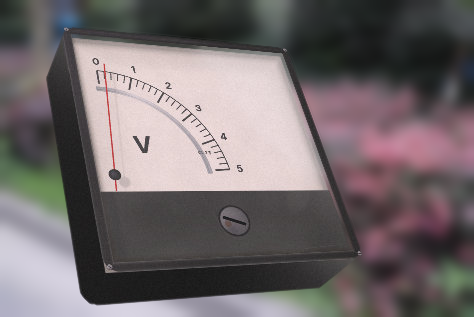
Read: 0.2 (V)
